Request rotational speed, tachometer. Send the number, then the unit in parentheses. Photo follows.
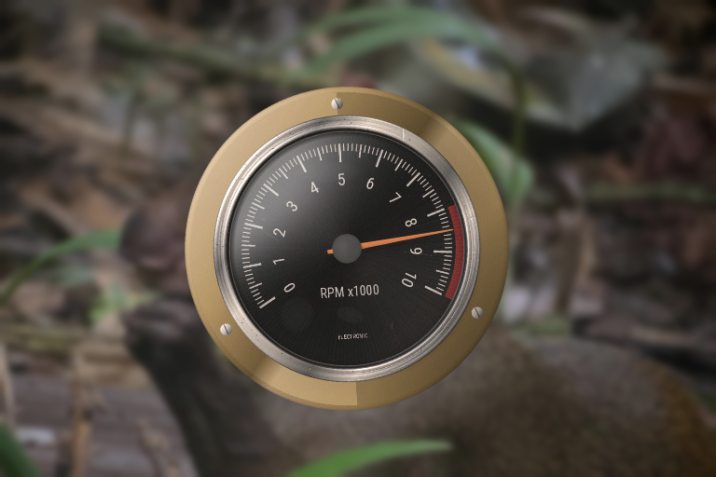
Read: 8500 (rpm)
